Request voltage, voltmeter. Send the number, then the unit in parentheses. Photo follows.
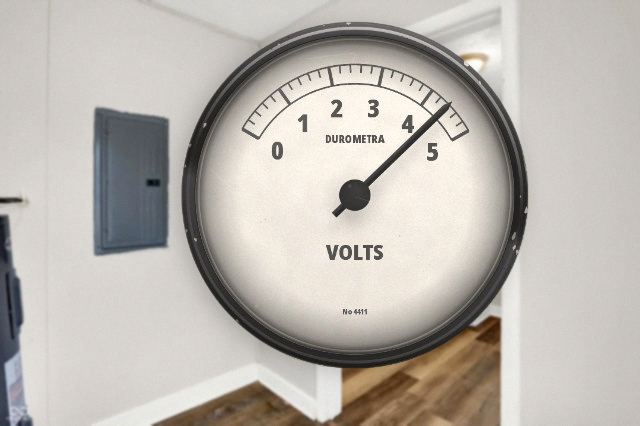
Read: 4.4 (V)
